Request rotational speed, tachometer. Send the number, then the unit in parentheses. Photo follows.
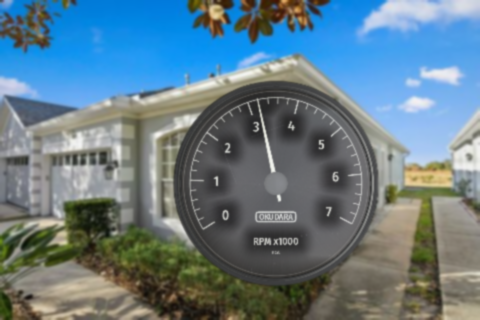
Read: 3200 (rpm)
